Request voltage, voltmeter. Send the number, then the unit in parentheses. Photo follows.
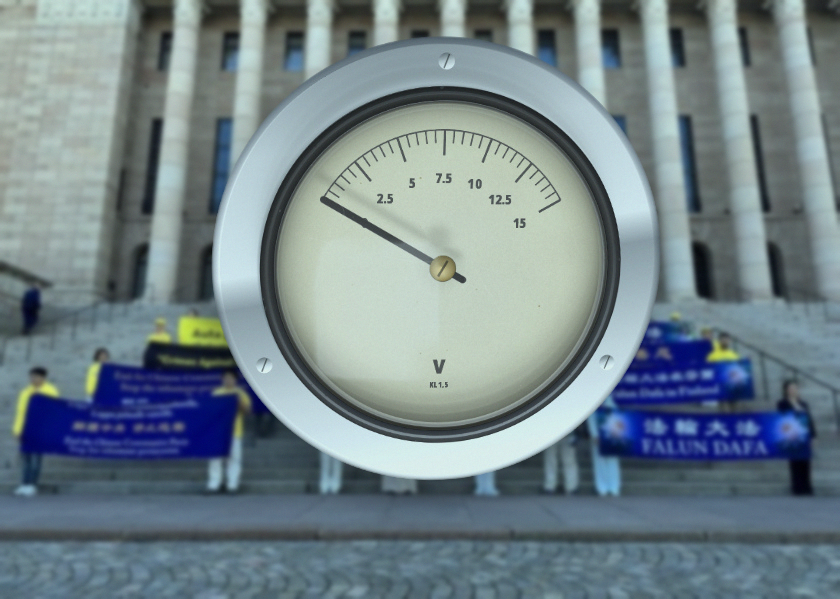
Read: 0 (V)
